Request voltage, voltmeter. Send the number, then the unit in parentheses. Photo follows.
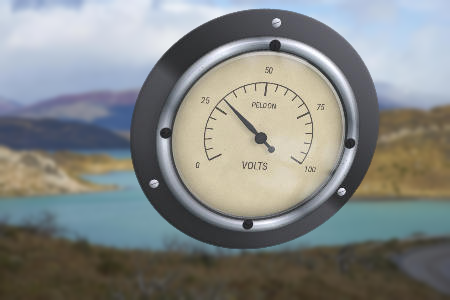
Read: 30 (V)
